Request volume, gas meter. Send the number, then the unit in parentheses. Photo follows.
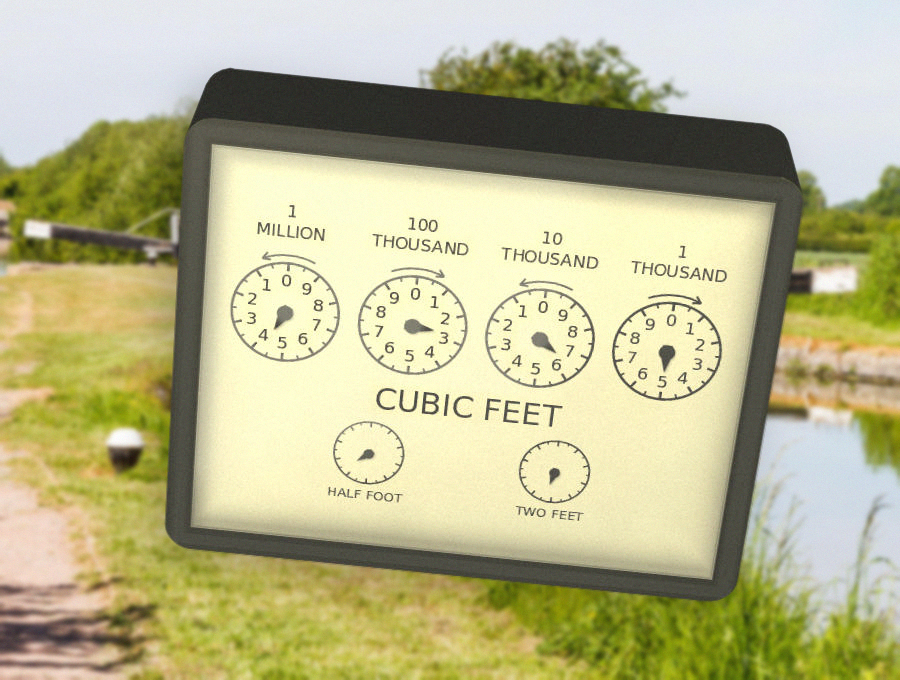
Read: 426500 (ft³)
